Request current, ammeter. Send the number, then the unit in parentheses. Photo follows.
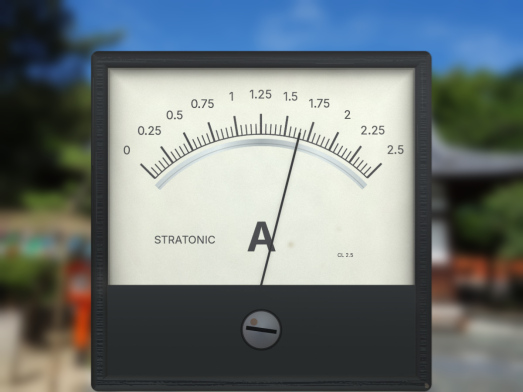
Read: 1.65 (A)
